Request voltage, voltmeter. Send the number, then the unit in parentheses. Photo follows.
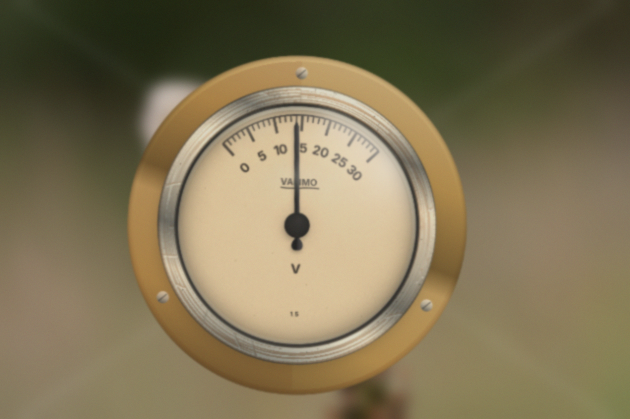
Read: 14 (V)
